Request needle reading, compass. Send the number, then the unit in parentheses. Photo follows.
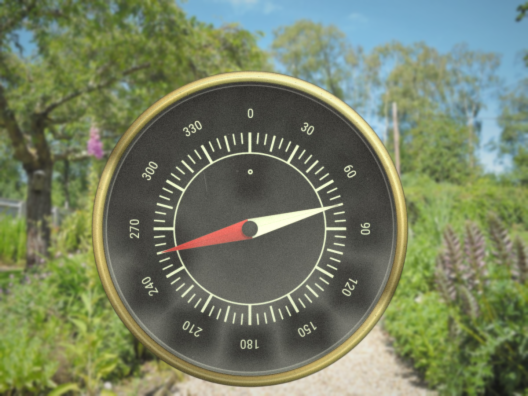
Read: 255 (°)
